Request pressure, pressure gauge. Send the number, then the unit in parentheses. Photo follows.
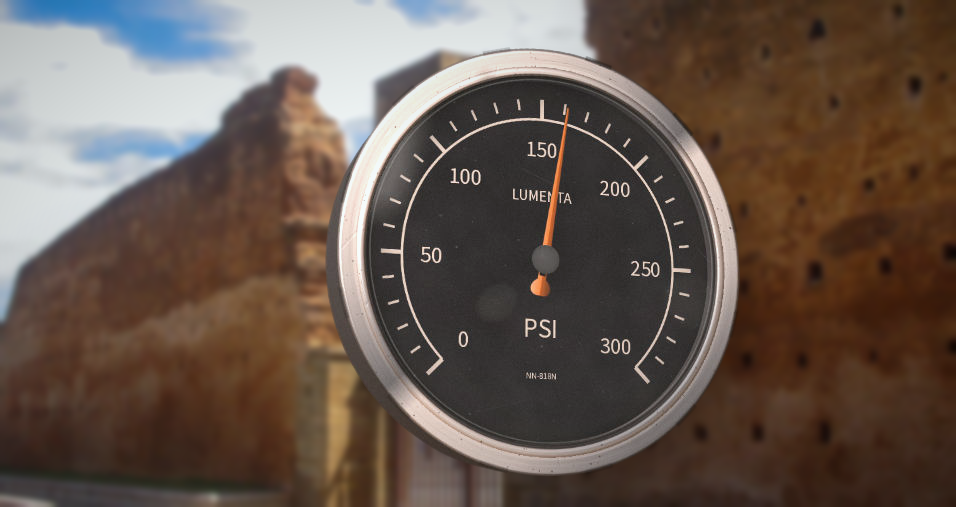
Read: 160 (psi)
